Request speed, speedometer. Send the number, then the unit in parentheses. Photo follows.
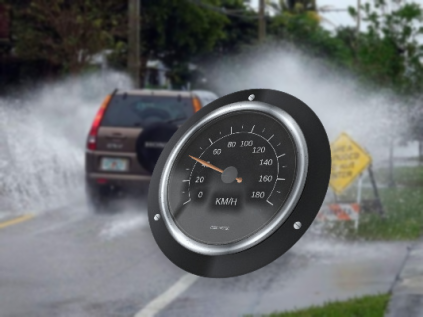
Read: 40 (km/h)
